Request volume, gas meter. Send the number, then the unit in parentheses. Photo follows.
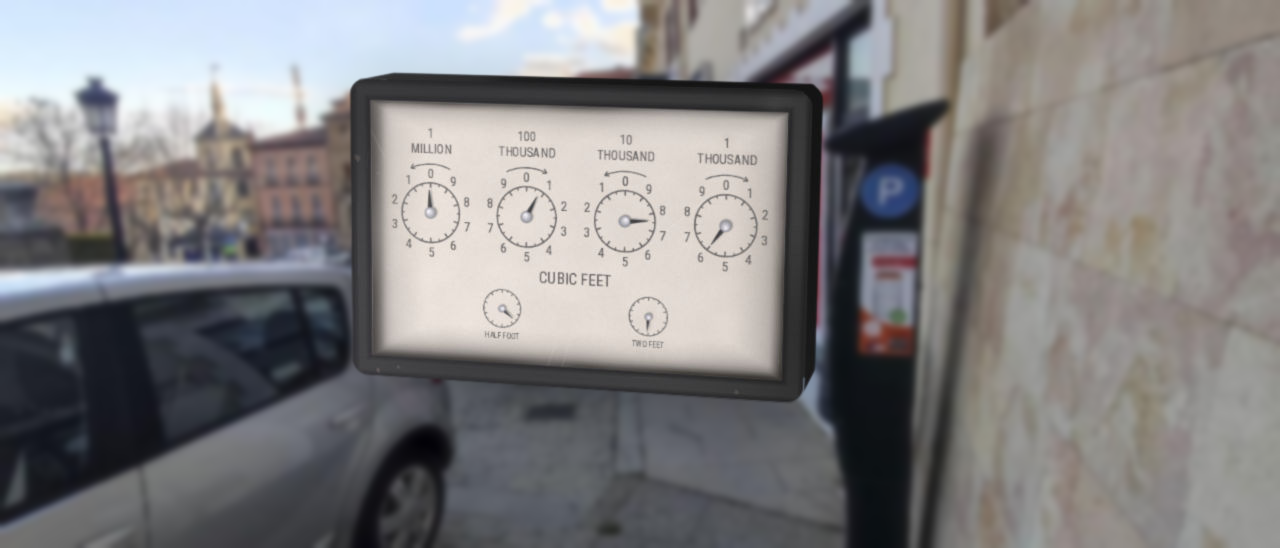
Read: 7600 (ft³)
